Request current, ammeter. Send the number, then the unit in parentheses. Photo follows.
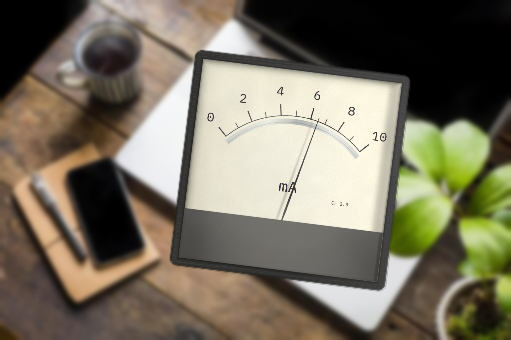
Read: 6.5 (mA)
